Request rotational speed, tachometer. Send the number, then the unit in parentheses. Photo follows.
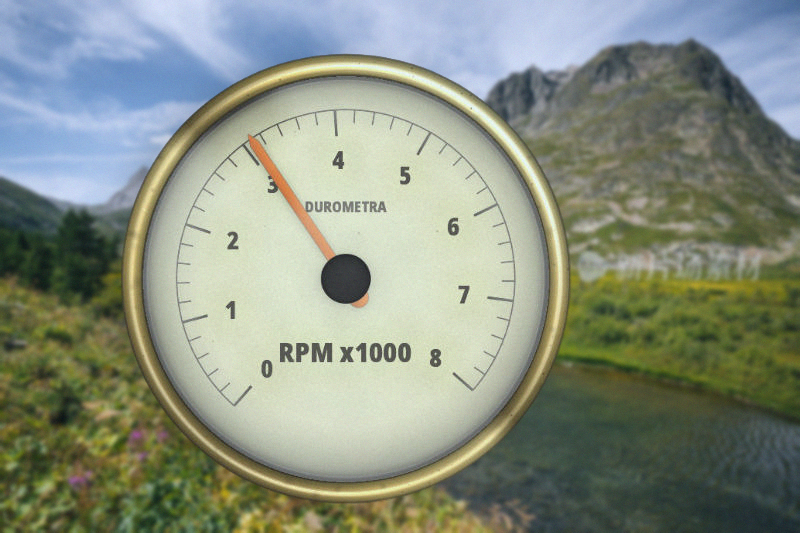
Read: 3100 (rpm)
